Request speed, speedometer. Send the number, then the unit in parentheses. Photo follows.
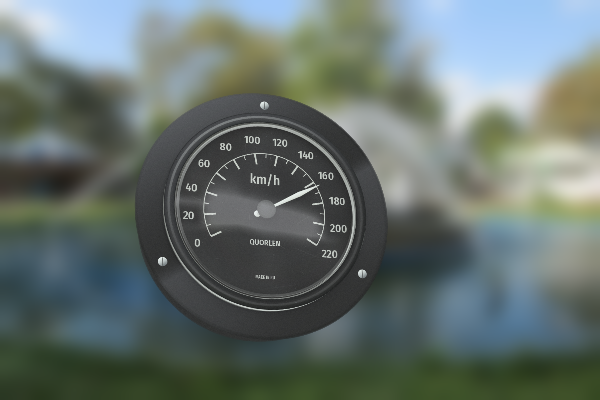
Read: 165 (km/h)
